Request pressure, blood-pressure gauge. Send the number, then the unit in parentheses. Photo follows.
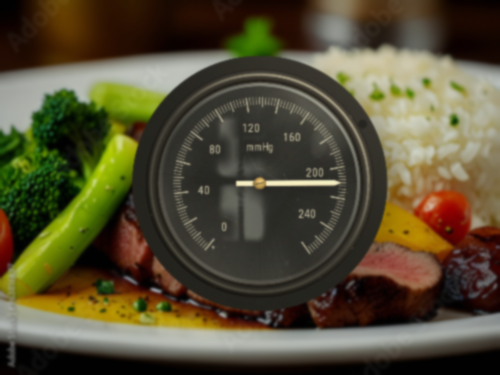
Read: 210 (mmHg)
